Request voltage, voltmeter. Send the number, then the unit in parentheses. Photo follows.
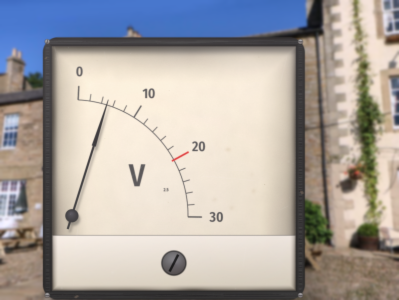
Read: 5 (V)
